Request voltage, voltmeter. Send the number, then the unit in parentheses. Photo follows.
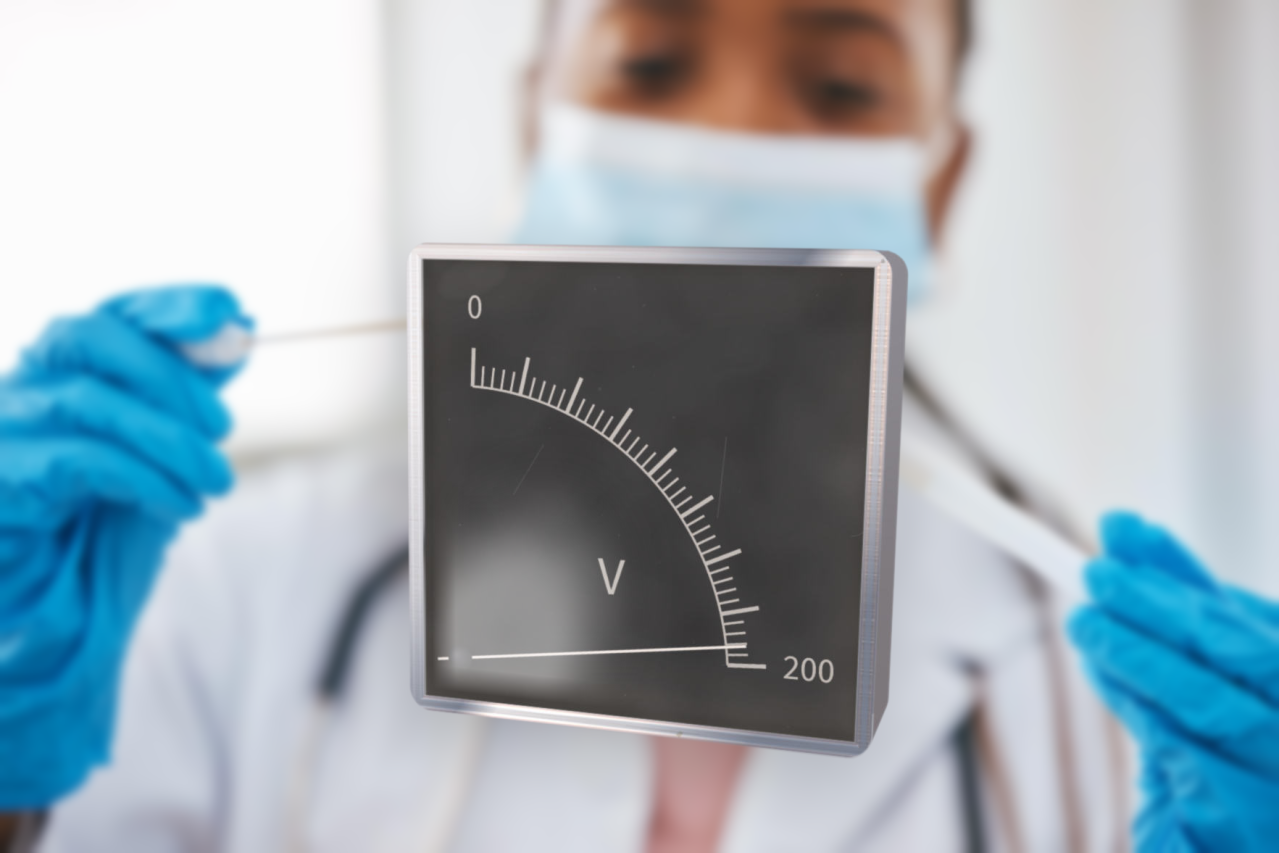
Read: 190 (V)
